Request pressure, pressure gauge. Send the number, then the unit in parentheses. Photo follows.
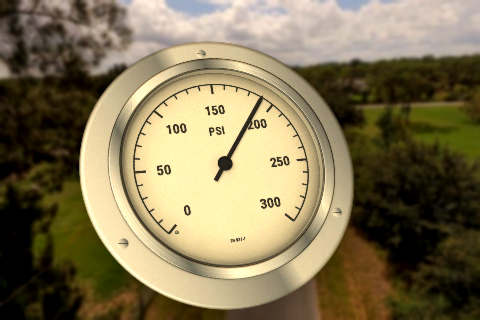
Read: 190 (psi)
